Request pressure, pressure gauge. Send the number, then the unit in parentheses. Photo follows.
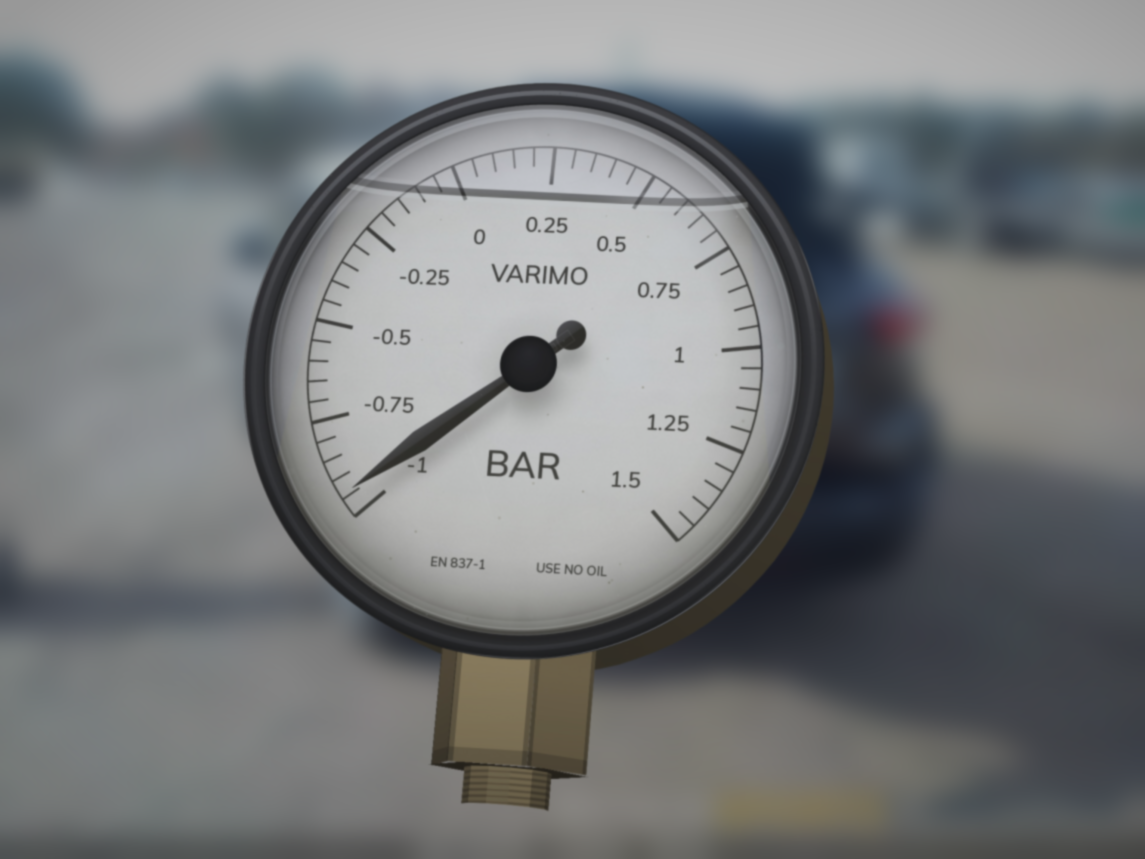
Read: -0.95 (bar)
